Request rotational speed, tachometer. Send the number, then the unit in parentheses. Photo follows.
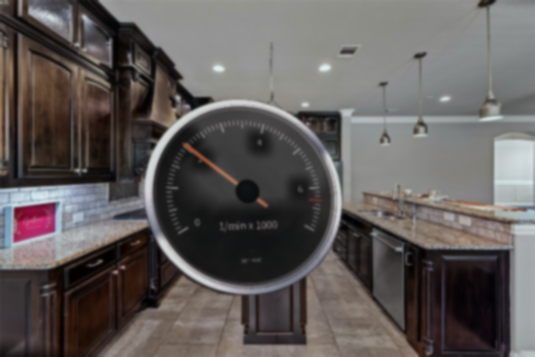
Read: 2000 (rpm)
